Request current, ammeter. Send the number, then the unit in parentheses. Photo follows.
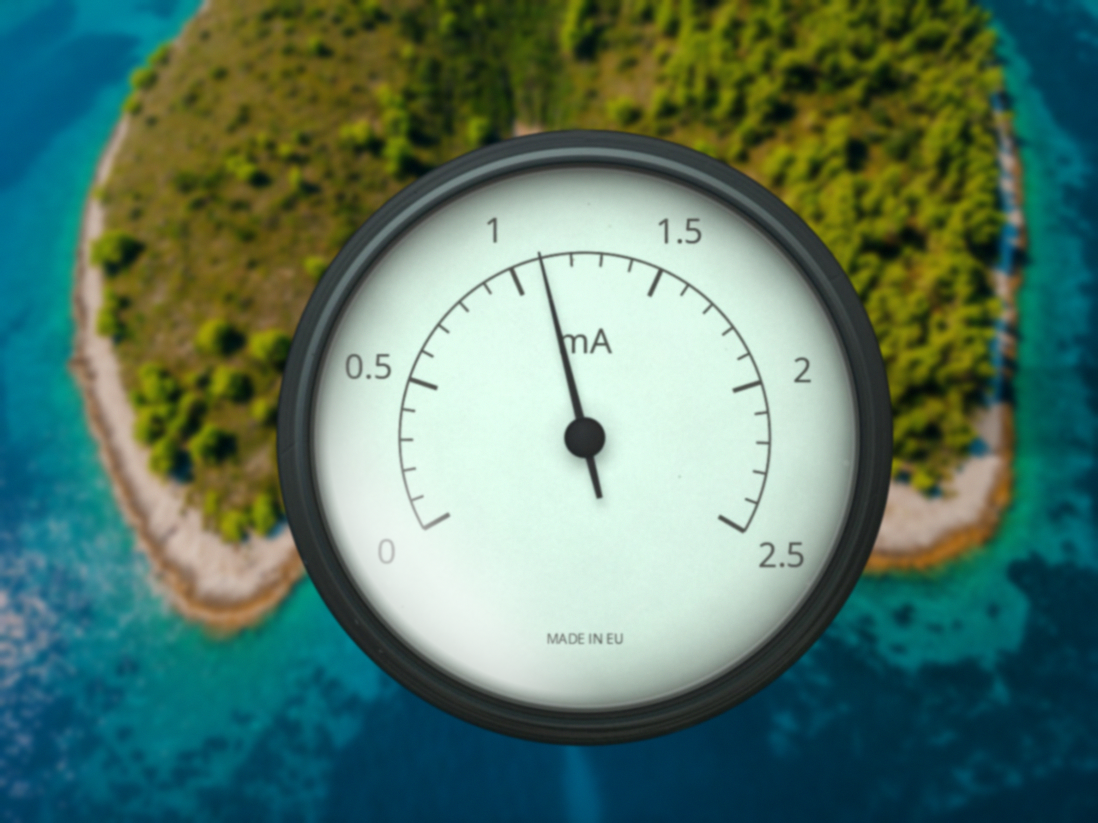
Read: 1.1 (mA)
